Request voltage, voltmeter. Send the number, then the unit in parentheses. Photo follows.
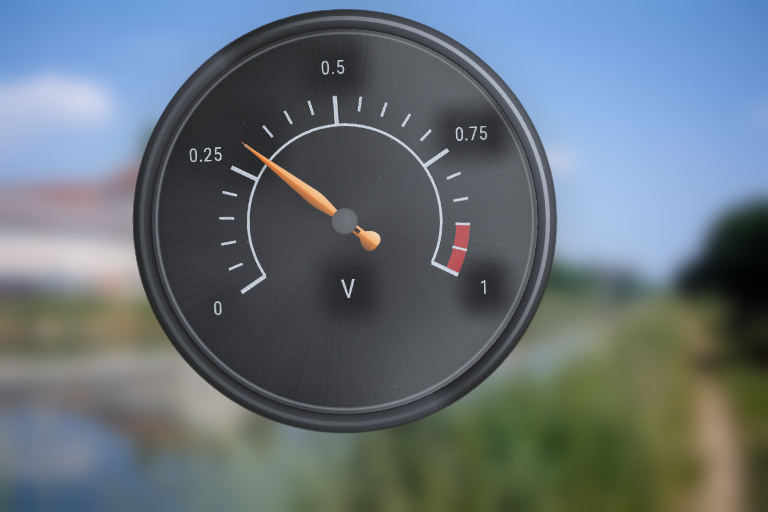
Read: 0.3 (V)
